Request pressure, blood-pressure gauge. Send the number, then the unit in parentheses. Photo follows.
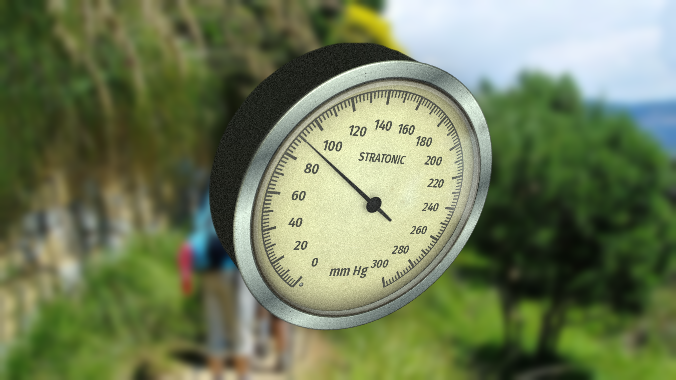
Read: 90 (mmHg)
